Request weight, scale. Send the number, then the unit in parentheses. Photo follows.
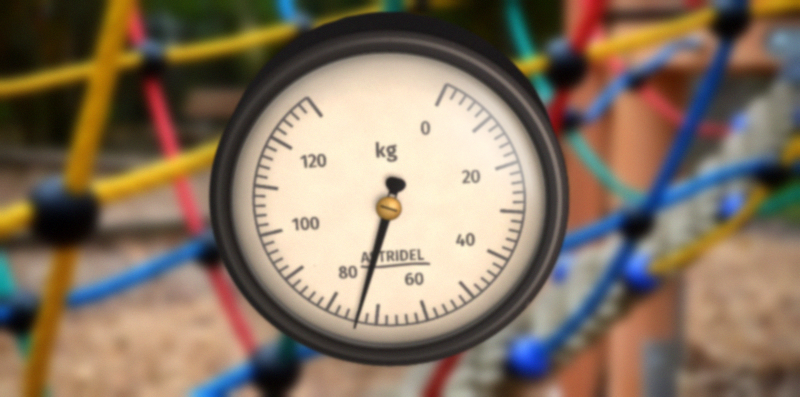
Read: 74 (kg)
